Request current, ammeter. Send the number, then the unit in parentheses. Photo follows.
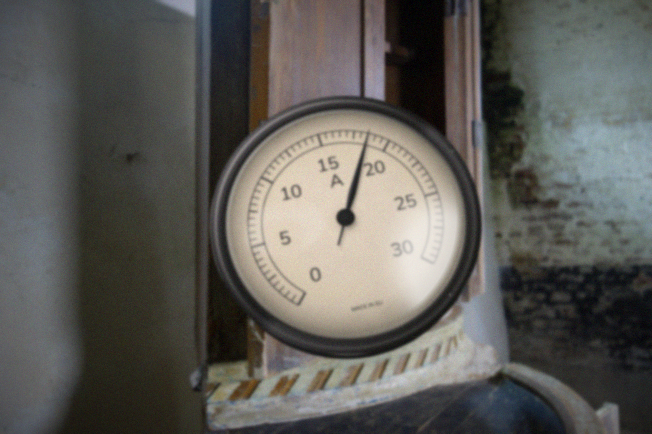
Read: 18.5 (A)
